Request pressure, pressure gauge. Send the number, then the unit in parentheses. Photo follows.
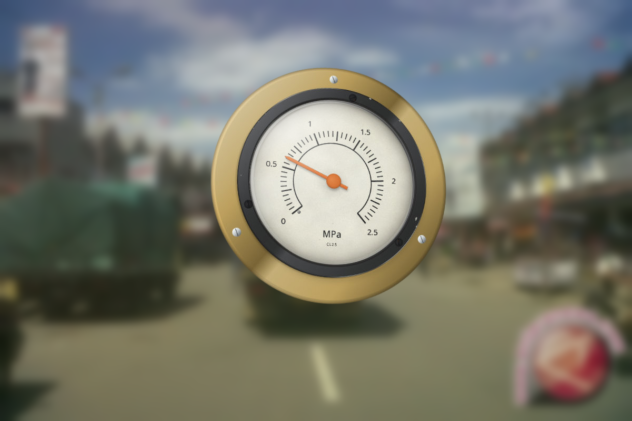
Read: 0.6 (MPa)
